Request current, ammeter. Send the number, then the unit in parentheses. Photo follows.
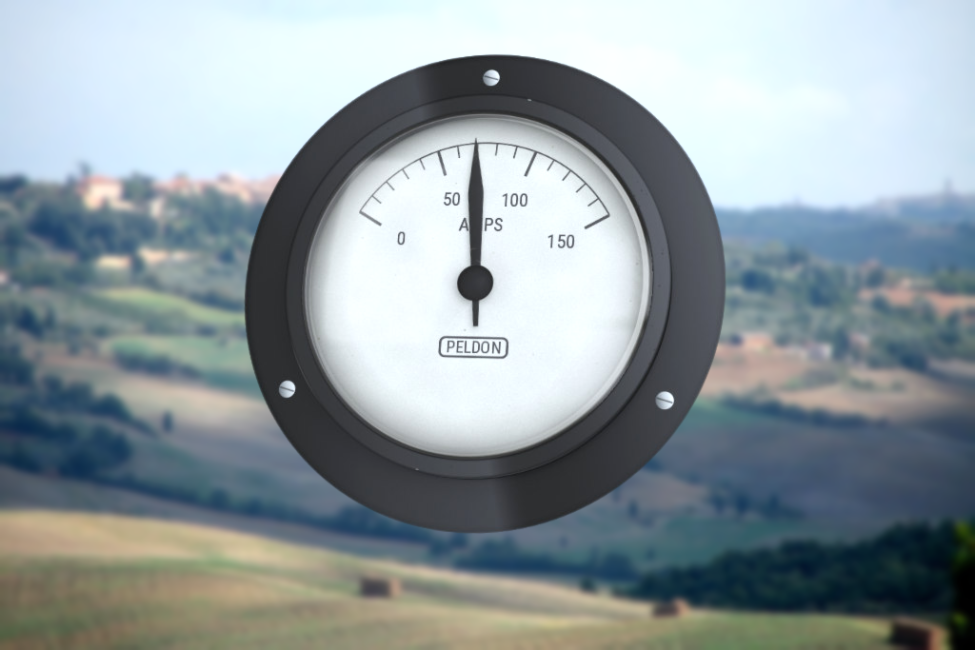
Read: 70 (A)
